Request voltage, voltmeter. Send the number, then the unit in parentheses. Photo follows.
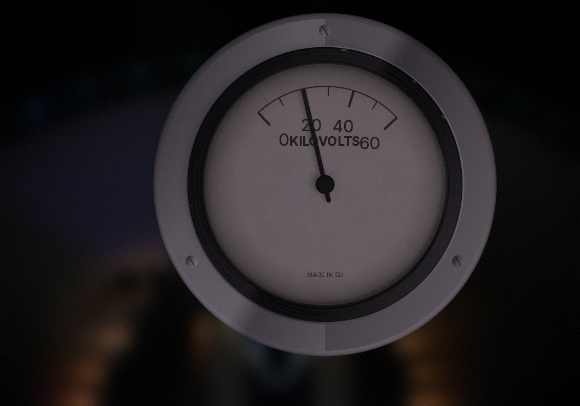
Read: 20 (kV)
